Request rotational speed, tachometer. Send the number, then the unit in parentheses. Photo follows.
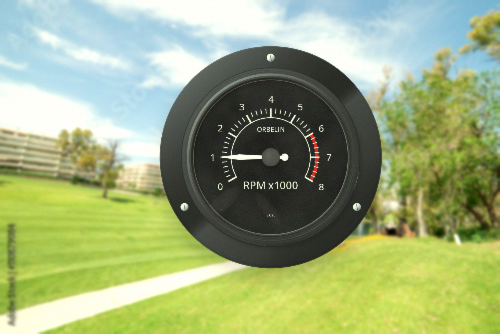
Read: 1000 (rpm)
